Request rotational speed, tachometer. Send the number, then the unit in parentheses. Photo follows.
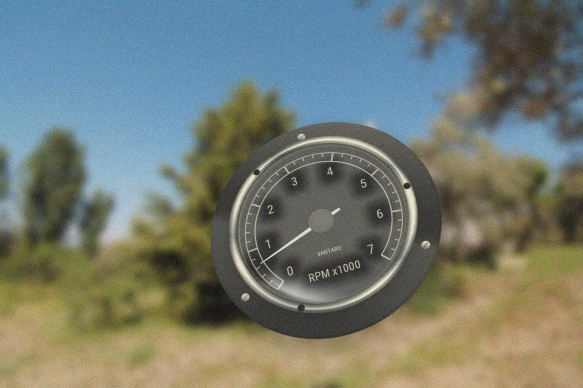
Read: 600 (rpm)
